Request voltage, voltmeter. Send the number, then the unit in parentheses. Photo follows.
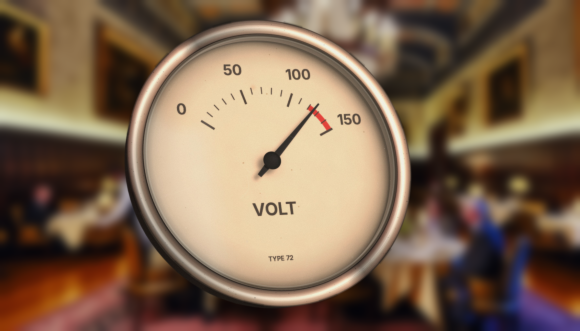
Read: 125 (V)
